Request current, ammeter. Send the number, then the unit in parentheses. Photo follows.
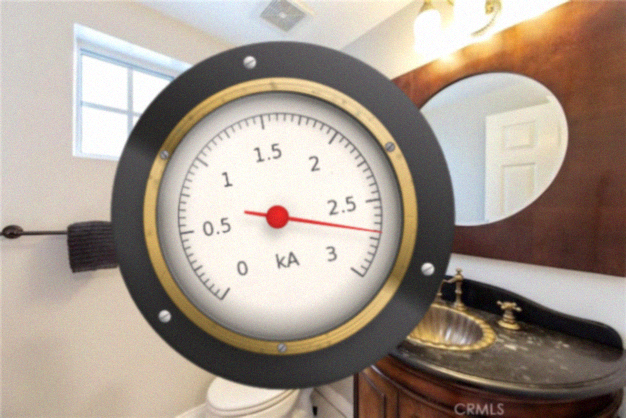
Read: 2.7 (kA)
